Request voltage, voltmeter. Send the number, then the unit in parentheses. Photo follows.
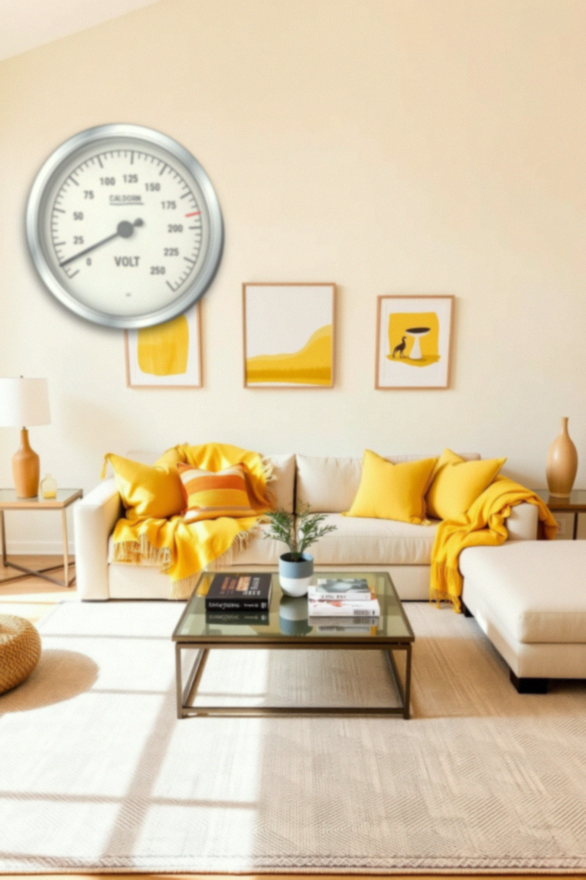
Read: 10 (V)
